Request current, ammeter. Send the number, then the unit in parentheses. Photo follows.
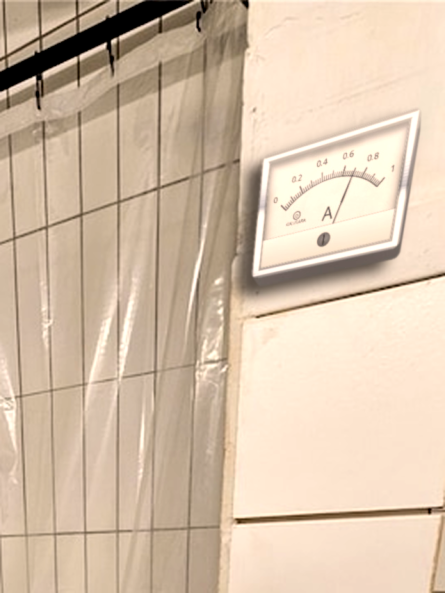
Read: 0.7 (A)
